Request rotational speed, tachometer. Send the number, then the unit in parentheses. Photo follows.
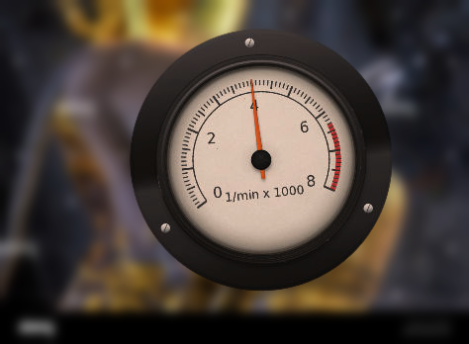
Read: 4000 (rpm)
